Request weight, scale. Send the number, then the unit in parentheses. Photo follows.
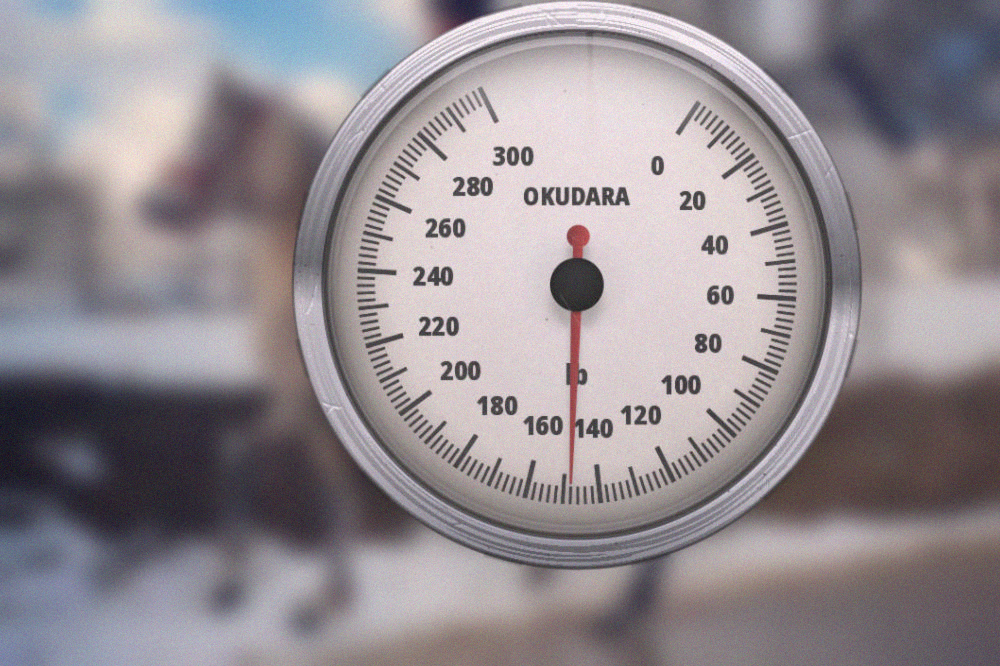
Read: 148 (lb)
